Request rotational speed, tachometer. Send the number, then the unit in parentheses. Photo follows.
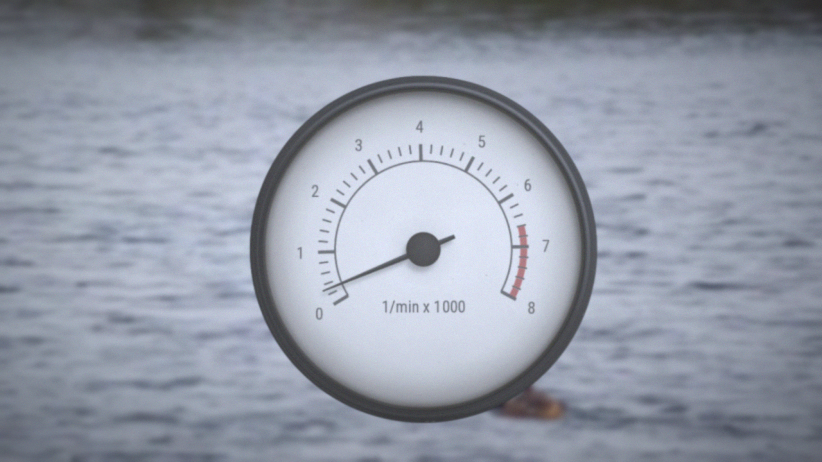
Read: 300 (rpm)
